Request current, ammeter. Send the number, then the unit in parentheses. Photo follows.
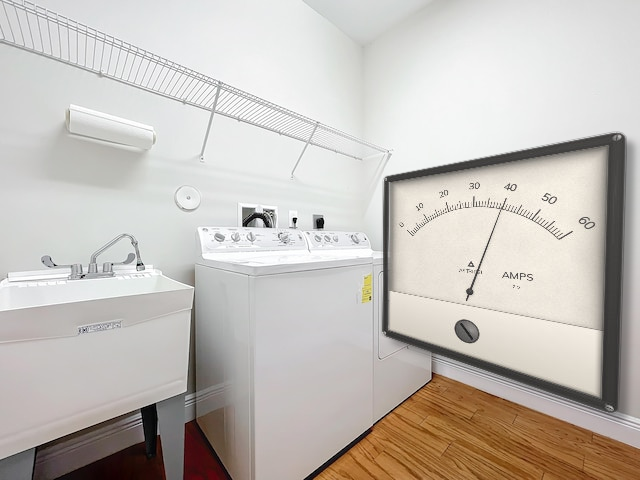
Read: 40 (A)
